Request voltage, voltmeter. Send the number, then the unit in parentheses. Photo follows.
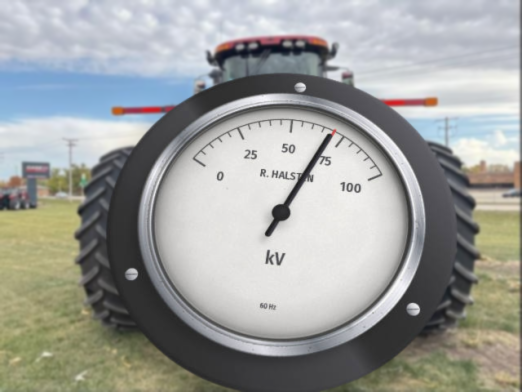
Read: 70 (kV)
